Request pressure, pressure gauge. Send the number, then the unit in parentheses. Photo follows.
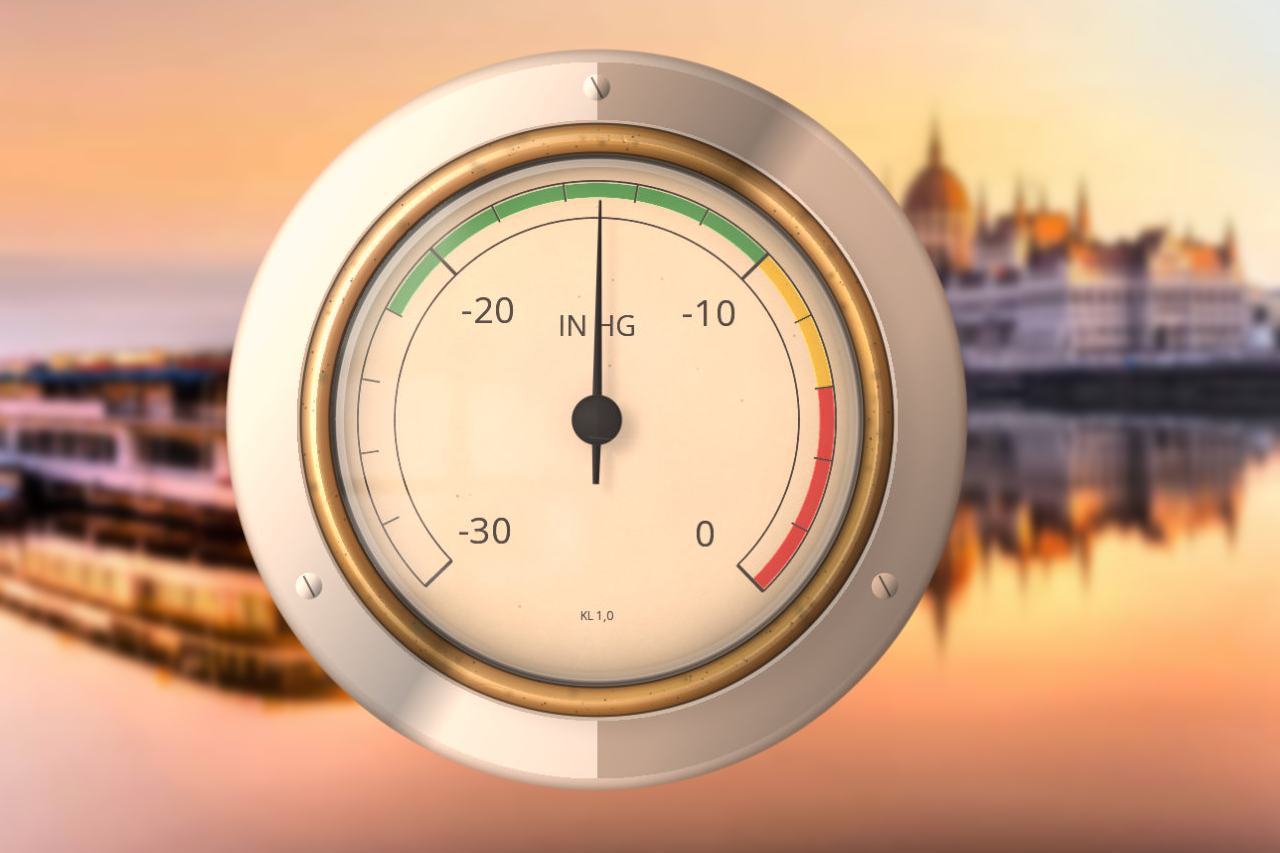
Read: -15 (inHg)
